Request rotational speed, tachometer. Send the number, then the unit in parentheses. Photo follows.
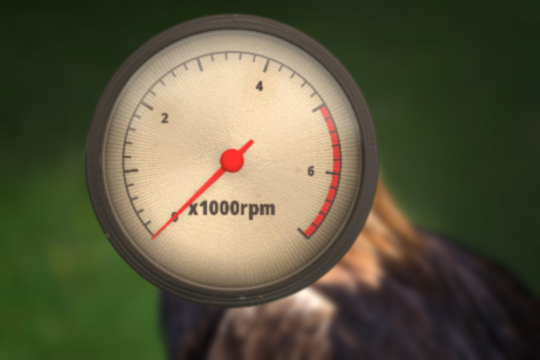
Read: 0 (rpm)
